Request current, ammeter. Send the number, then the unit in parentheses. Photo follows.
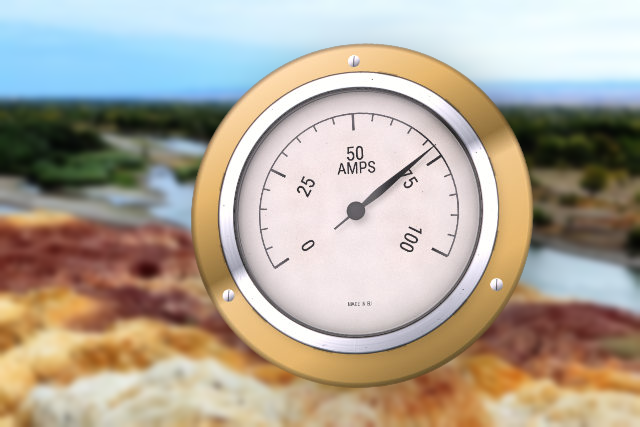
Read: 72.5 (A)
